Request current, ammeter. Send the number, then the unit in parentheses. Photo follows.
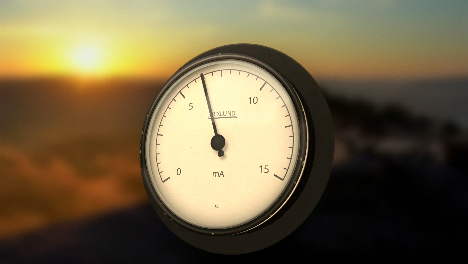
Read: 6.5 (mA)
